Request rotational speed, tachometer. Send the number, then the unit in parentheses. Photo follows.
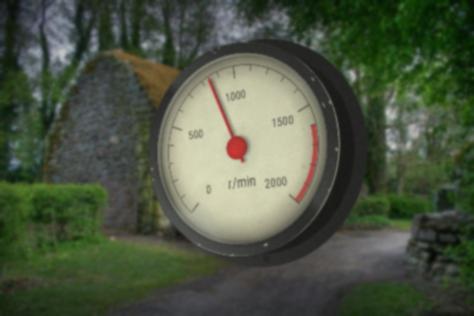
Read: 850 (rpm)
